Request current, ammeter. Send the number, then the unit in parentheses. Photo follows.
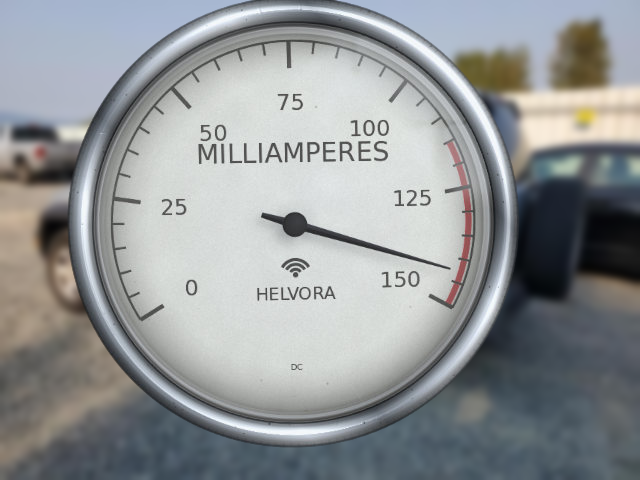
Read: 142.5 (mA)
